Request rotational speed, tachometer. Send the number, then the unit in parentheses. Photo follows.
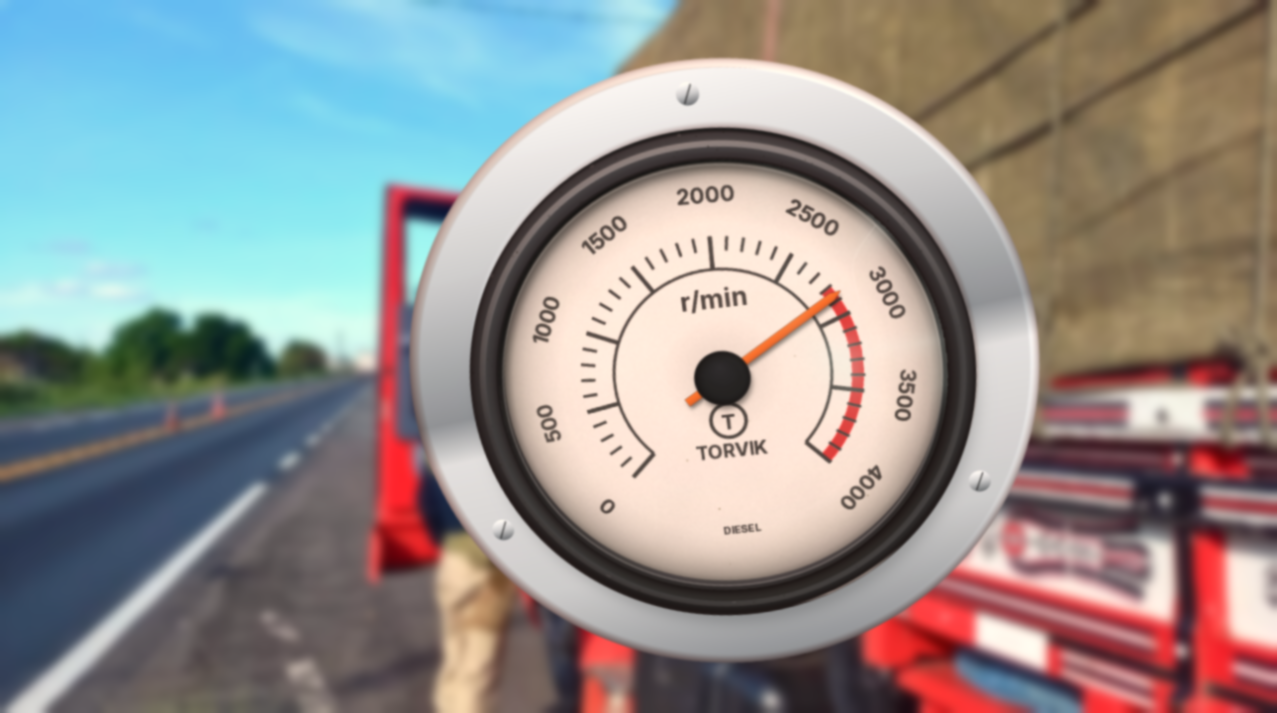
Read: 2850 (rpm)
